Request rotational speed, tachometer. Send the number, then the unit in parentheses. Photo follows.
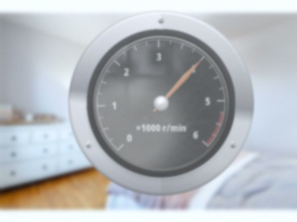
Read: 4000 (rpm)
